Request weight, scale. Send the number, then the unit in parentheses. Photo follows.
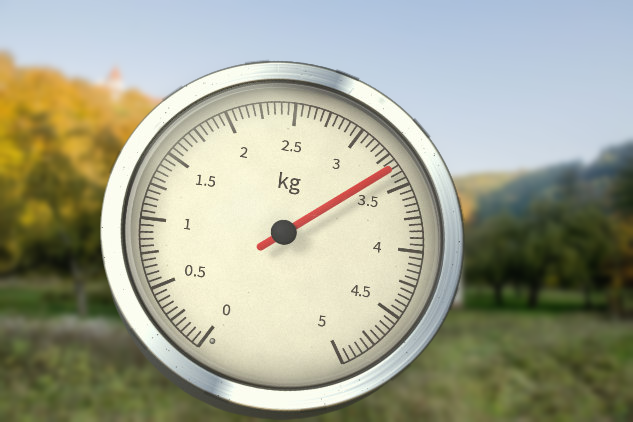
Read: 3.35 (kg)
